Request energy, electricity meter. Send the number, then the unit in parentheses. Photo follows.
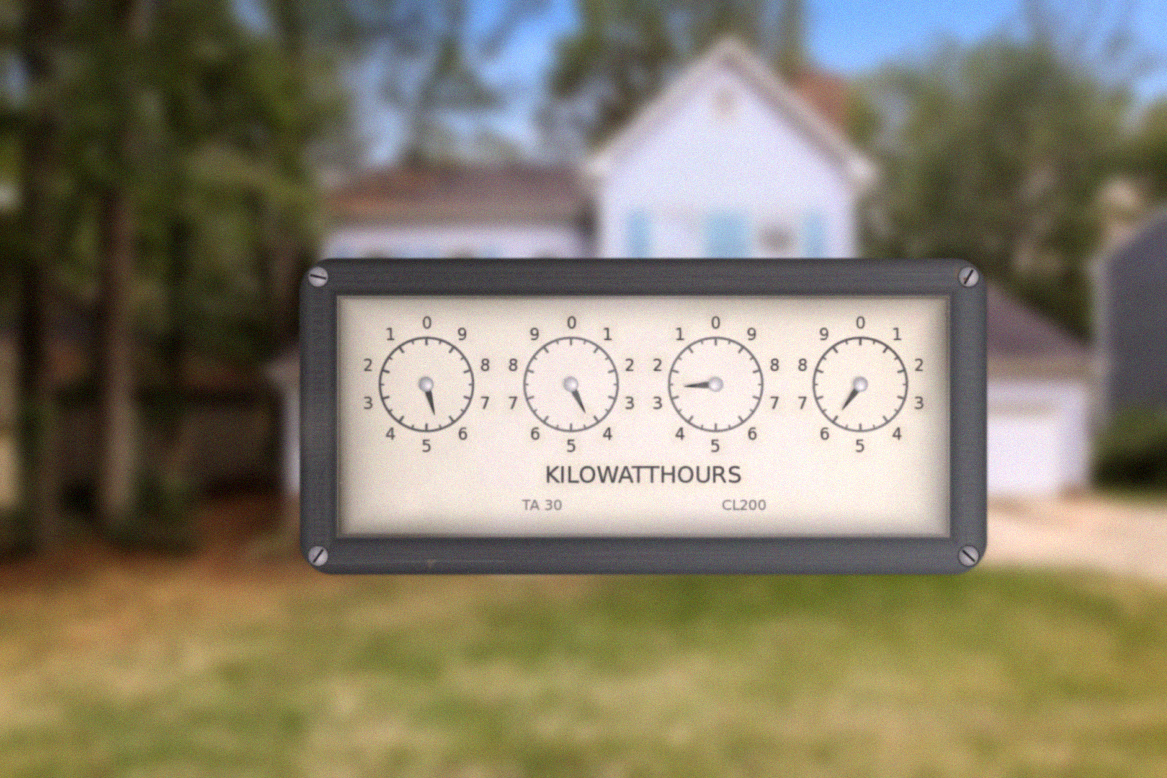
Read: 5426 (kWh)
